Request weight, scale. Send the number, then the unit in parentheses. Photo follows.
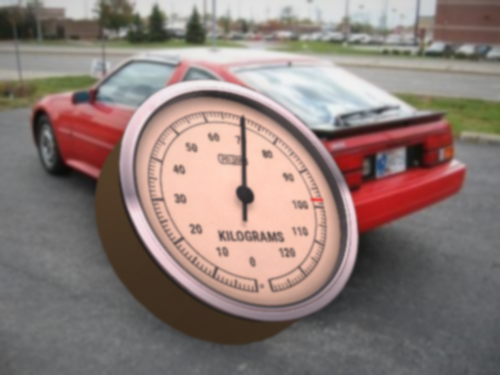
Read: 70 (kg)
